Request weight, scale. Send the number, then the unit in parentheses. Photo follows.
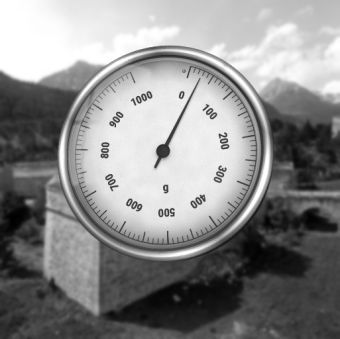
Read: 30 (g)
